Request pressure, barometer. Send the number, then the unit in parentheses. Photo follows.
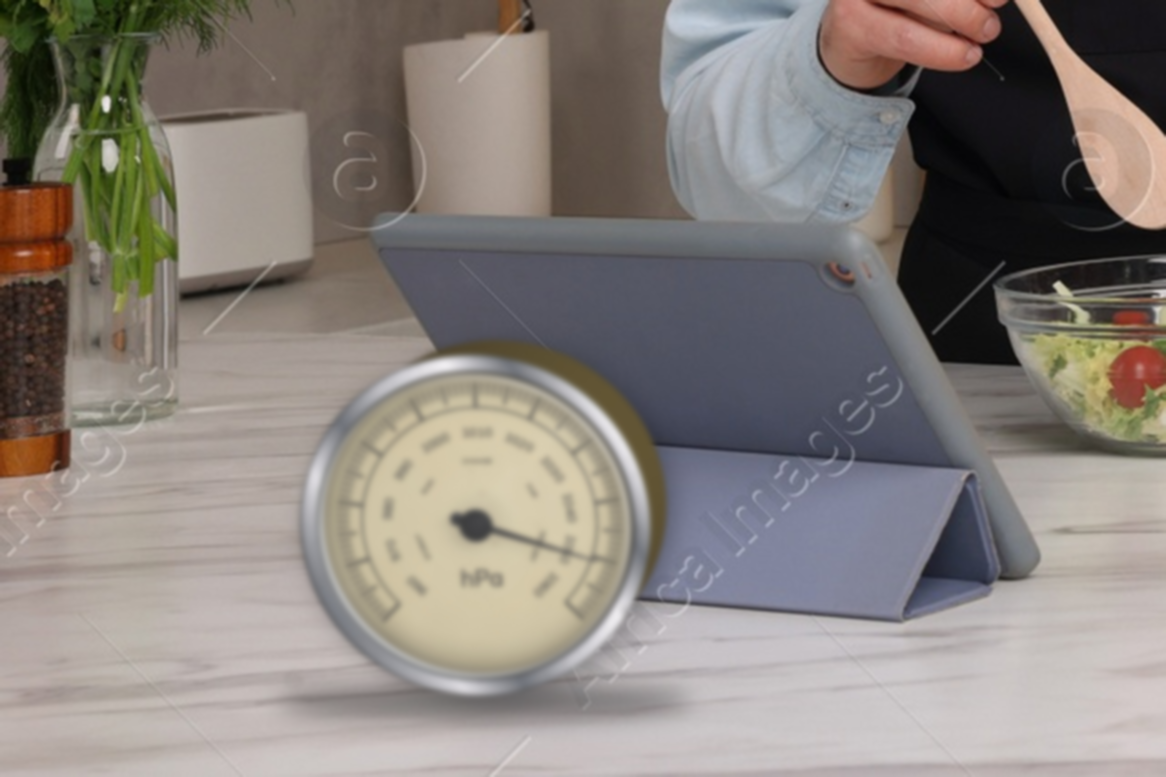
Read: 1050 (hPa)
